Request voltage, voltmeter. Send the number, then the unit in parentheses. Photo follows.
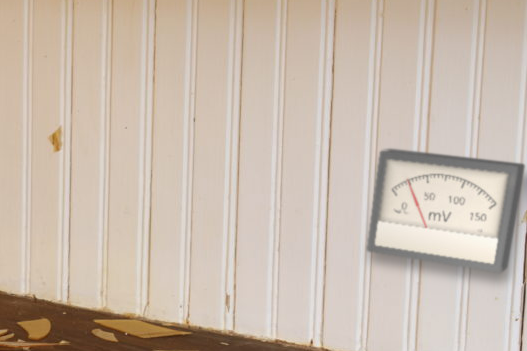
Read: 25 (mV)
